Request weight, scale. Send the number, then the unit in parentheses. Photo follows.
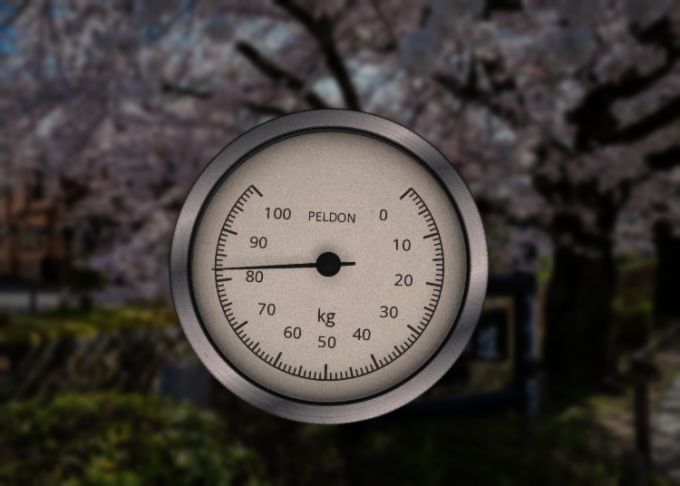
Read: 82 (kg)
